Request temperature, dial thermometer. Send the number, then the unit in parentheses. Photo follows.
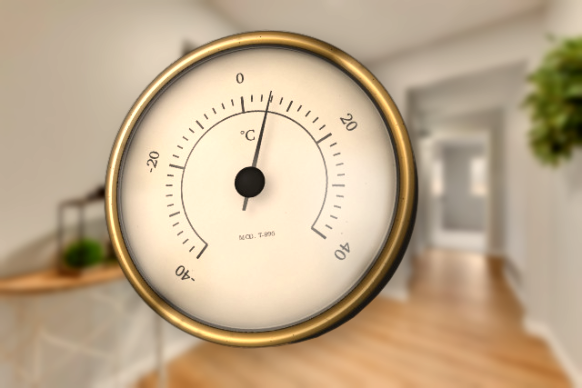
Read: 6 (°C)
